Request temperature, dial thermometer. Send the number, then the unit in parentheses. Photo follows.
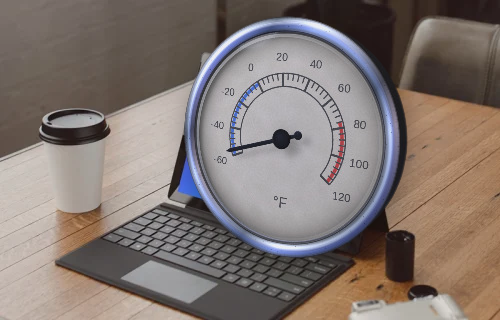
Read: -56 (°F)
